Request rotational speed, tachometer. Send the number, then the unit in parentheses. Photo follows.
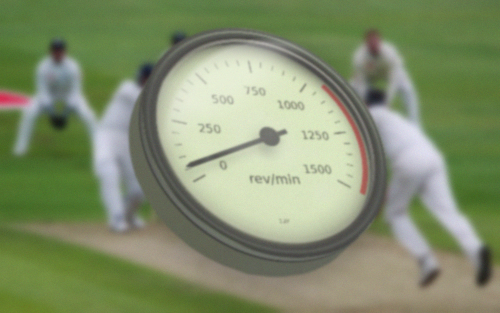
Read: 50 (rpm)
